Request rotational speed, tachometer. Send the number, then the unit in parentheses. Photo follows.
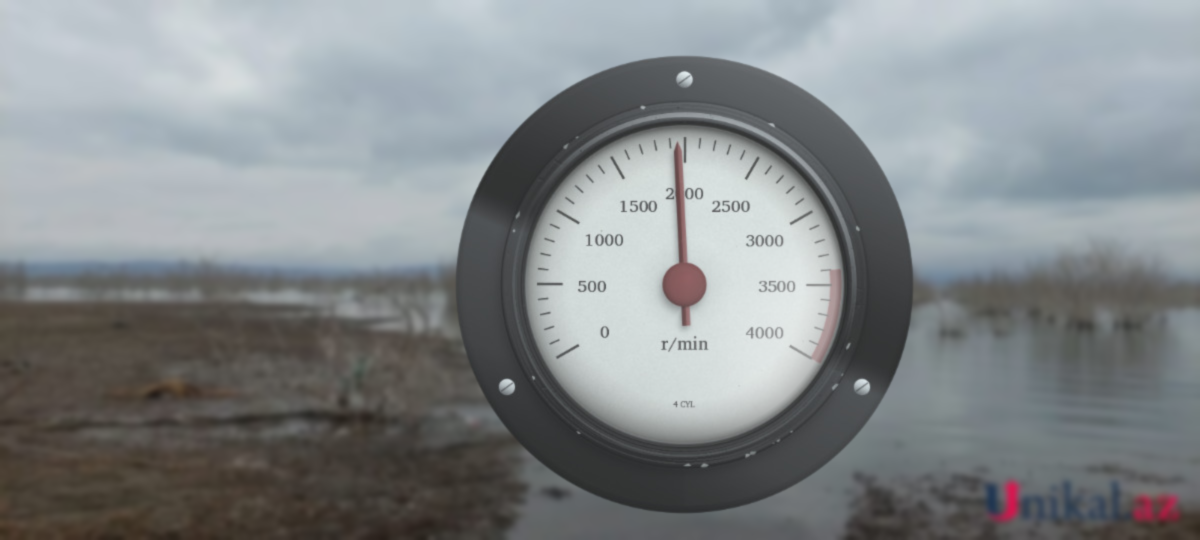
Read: 1950 (rpm)
